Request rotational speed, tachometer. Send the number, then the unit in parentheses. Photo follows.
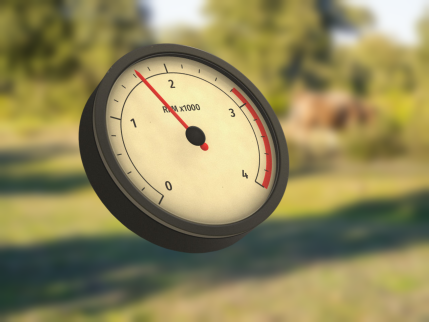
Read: 1600 (rpm)
